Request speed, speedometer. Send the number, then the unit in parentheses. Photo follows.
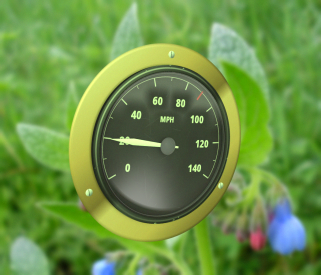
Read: 20 (mph)
